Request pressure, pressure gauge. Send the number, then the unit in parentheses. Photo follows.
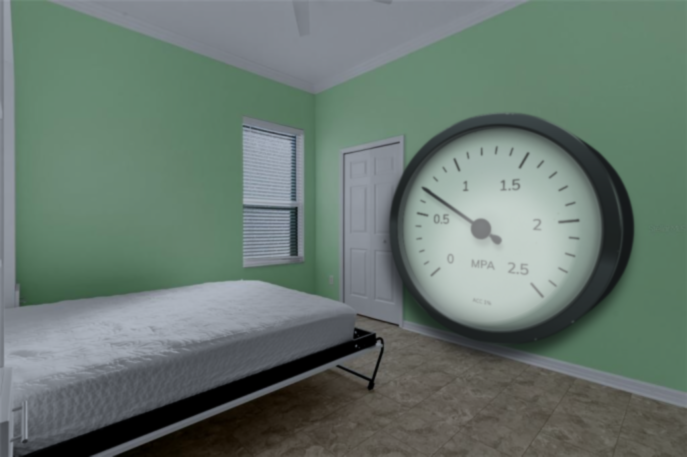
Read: 0.7 (MPa)
